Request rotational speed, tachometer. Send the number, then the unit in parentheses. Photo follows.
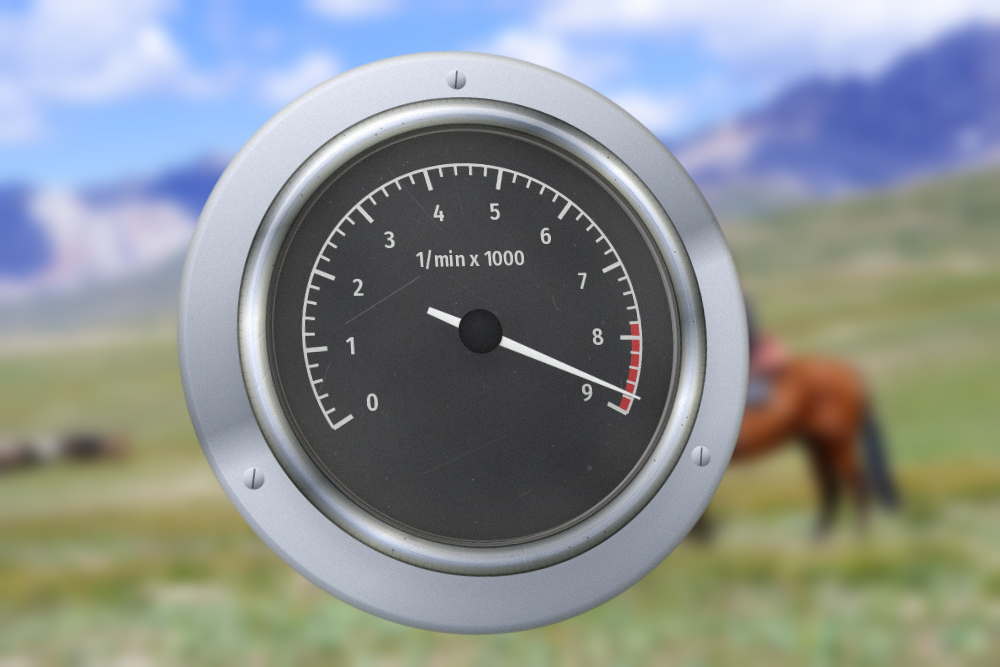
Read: 8800 (rpm)
